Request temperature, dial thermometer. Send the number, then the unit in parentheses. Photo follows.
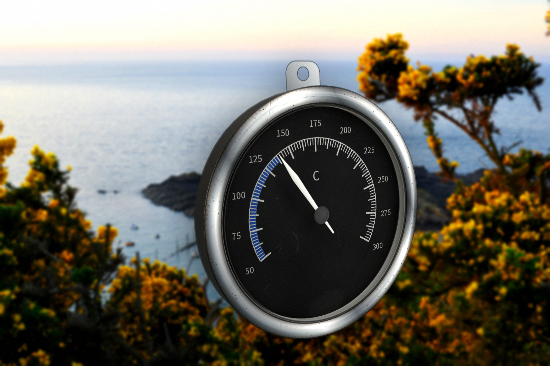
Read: 137.5 (°C)
